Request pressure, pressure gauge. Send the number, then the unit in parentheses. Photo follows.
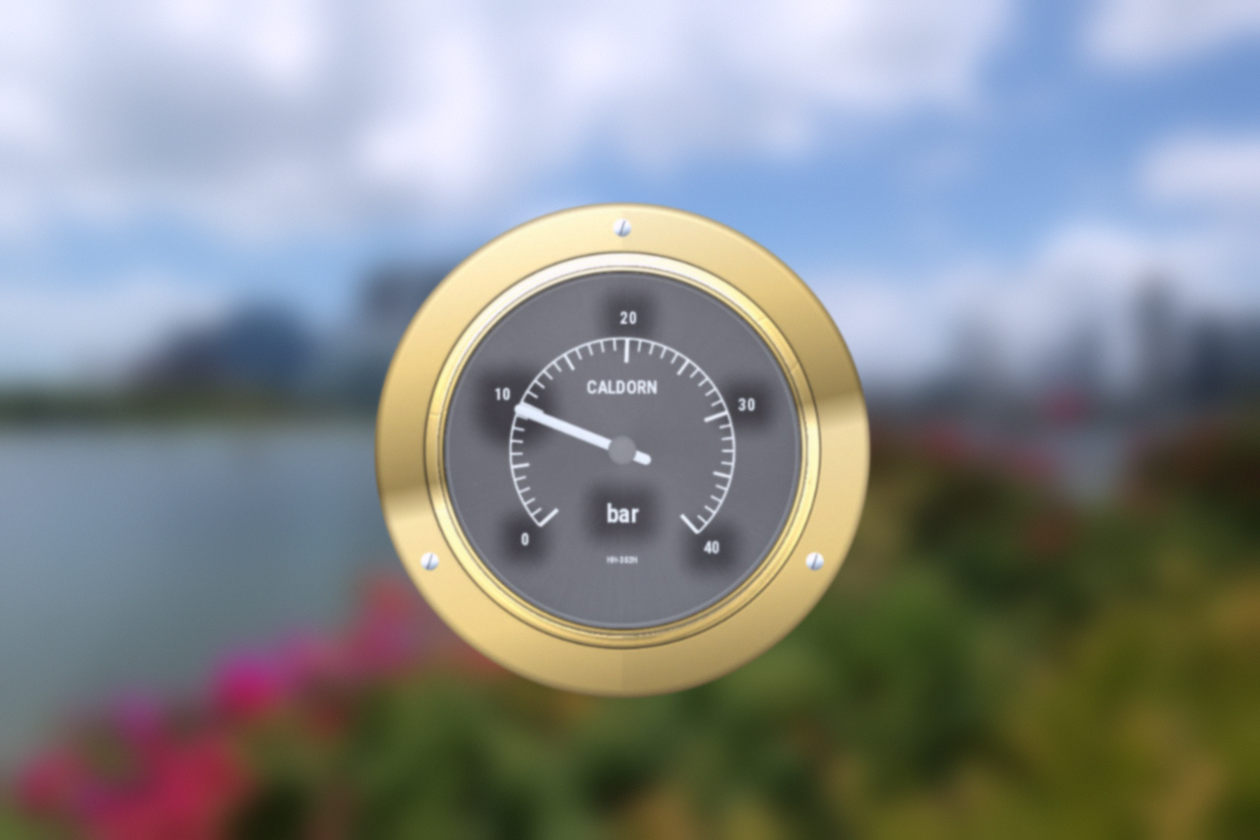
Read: 9.5 (bar)
